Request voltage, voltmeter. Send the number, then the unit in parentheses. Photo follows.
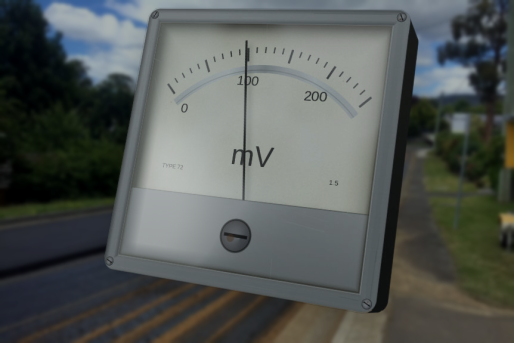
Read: 100 (mV)
